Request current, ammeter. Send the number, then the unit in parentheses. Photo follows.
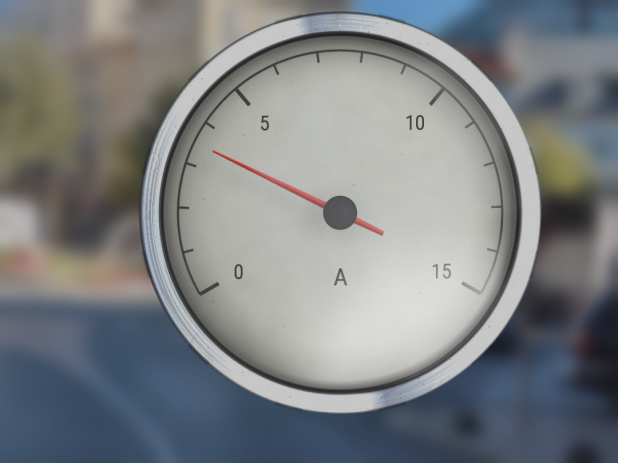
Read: 3.5 (A)
